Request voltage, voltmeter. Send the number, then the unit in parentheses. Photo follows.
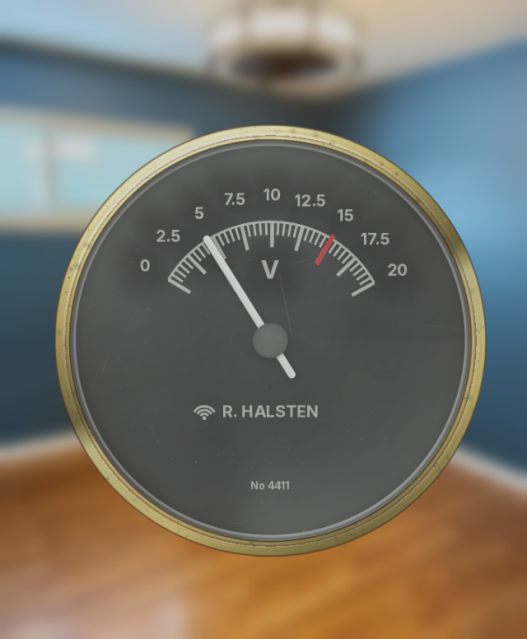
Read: 4.5 (V)
